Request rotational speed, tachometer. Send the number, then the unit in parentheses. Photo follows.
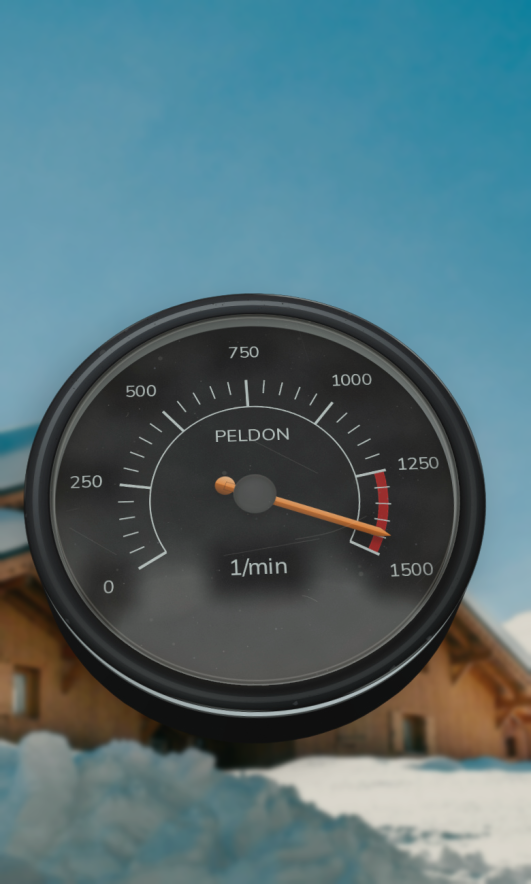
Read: 1450 (rpm)
